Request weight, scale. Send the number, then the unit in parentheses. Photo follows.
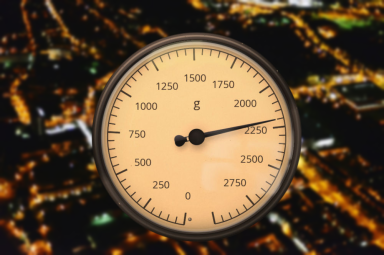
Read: 2200 (g)
